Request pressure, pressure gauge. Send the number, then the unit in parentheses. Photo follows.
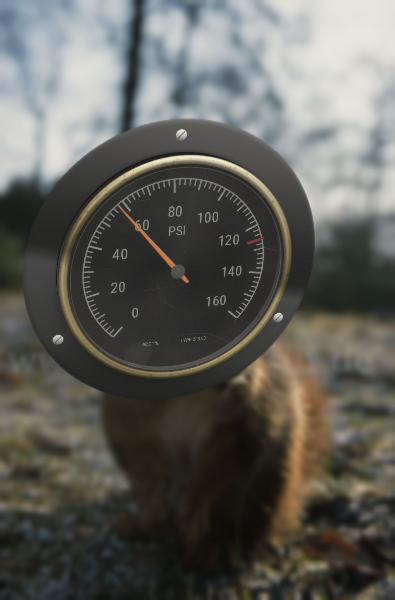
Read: 58 (psi)
